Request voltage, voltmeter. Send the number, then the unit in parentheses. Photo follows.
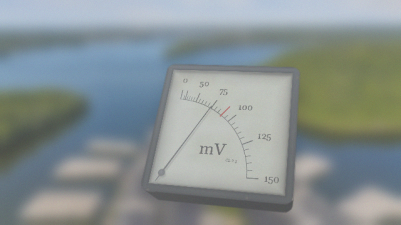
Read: 75 (mV)
